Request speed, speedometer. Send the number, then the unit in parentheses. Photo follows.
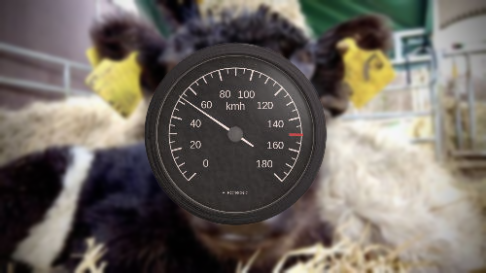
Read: 52.5 (km/h)
